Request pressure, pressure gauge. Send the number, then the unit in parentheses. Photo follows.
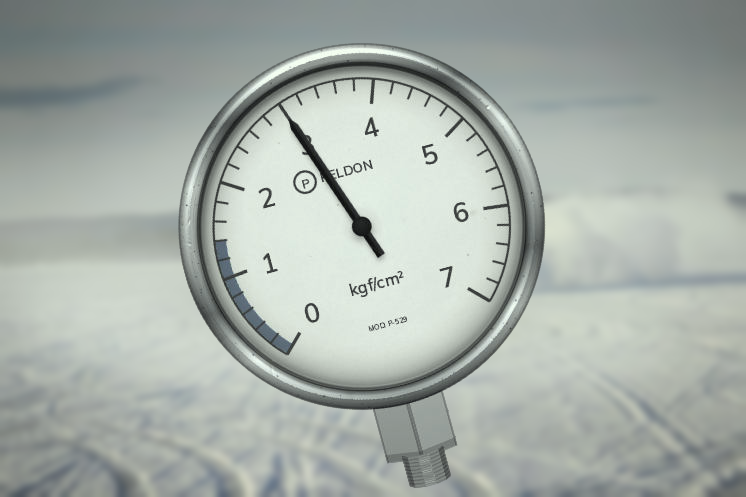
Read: 3 (kg/cm²)
